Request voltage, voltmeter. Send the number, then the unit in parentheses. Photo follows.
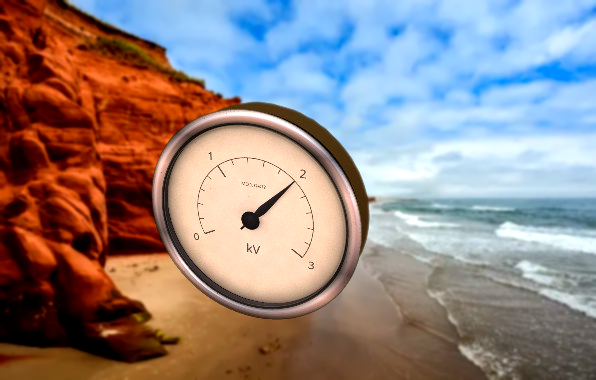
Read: 2 (kV)
